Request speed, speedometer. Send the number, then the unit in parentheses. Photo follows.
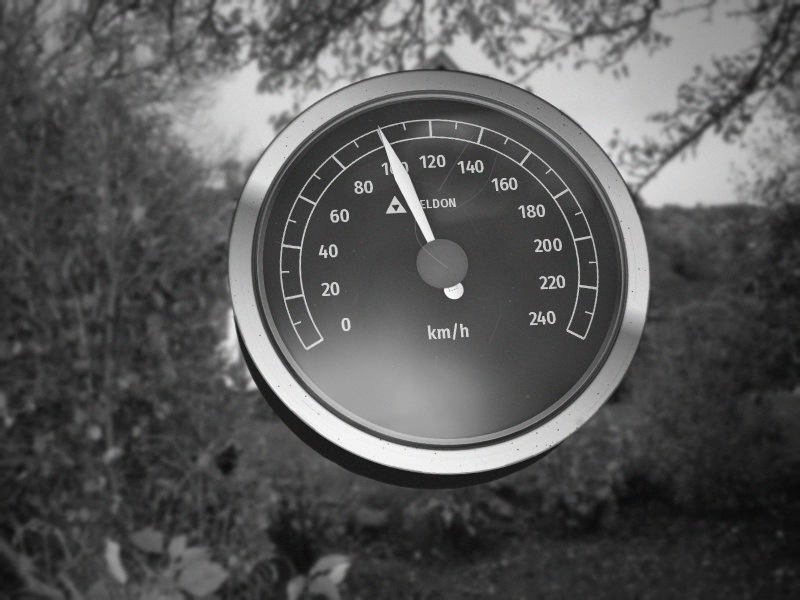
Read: 100 (km/h)
